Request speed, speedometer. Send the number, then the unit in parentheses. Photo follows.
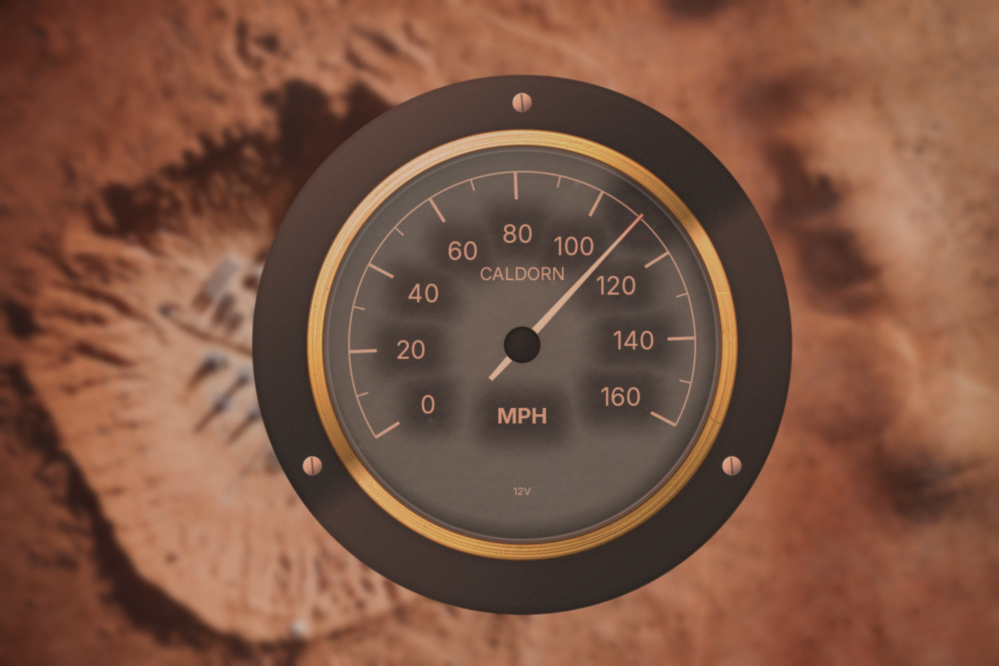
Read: 110 (mph)
